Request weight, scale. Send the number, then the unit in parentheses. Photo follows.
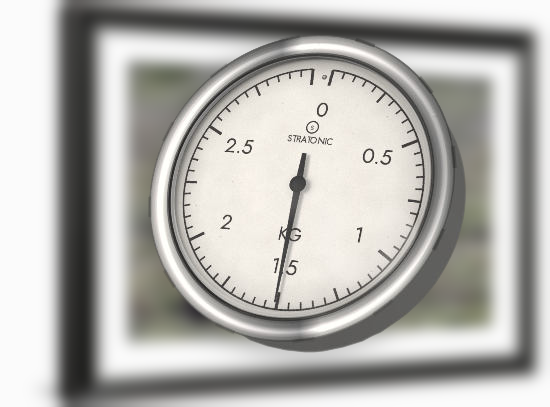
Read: 1.5 (kg)
